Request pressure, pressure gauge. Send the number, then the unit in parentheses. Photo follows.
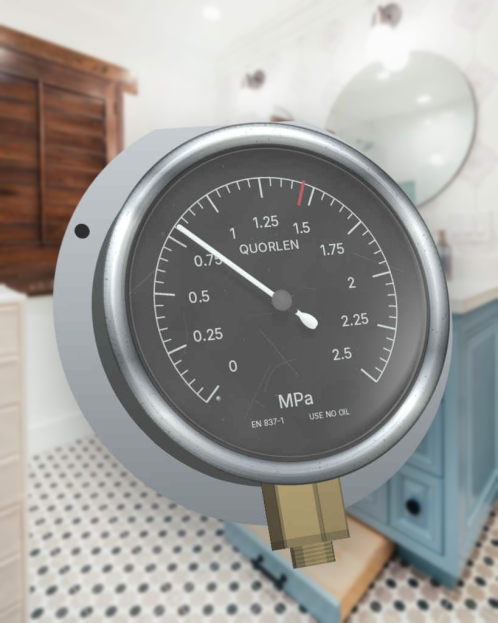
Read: 0.8 (MPa)
